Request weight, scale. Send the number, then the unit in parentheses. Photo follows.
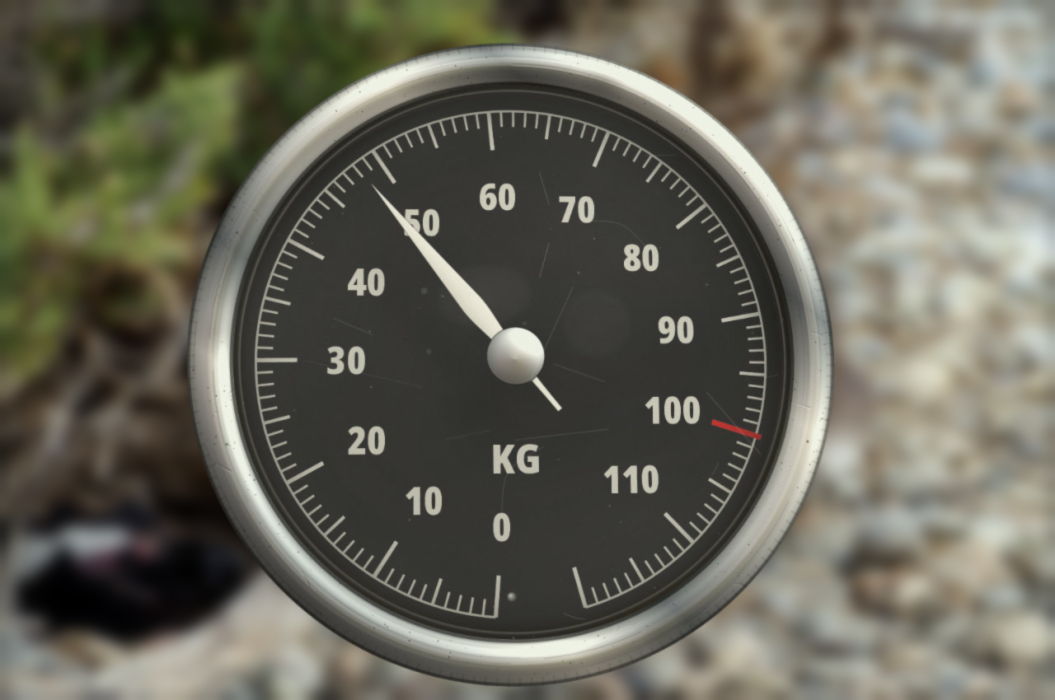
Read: 48 (kg)
